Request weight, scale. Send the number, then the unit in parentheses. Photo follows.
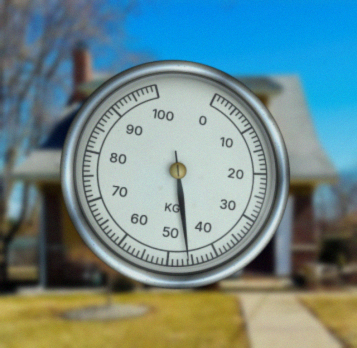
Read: 46 (kg)
